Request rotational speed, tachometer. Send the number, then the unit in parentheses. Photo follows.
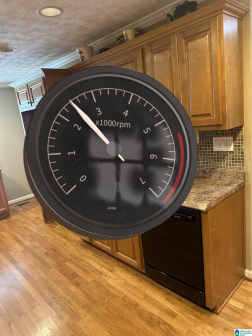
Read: 2400 (rpm)
